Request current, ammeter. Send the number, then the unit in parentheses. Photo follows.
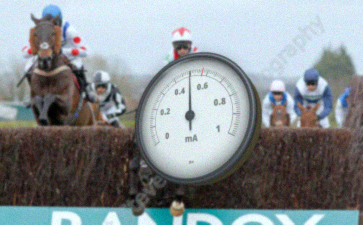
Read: 0.5 (mA)
